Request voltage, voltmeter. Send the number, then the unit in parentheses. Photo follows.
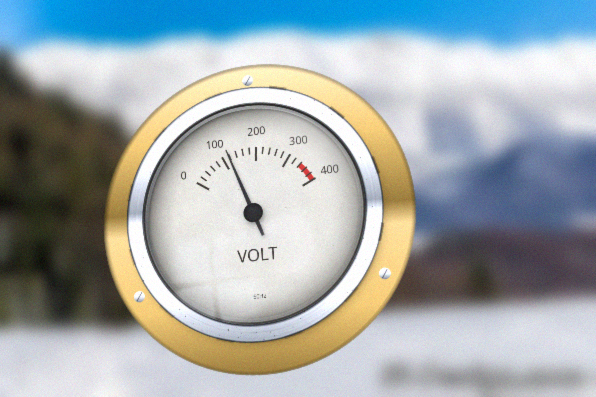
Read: 120 (V)
